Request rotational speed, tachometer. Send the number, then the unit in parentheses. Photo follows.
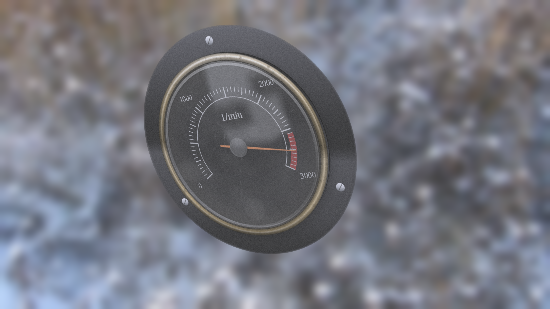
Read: 2750 (rpm)
